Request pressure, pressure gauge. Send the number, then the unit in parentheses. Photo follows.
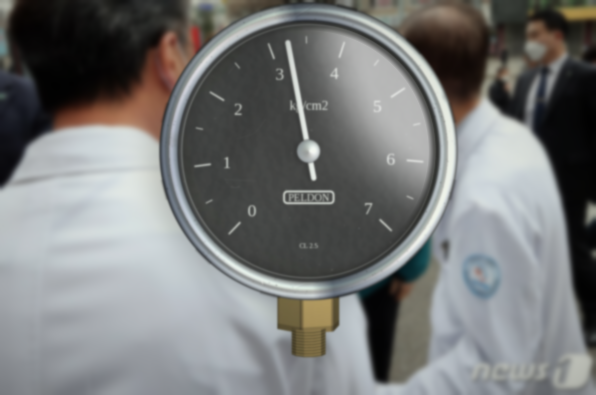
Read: 3.25 (kg/cm²)
